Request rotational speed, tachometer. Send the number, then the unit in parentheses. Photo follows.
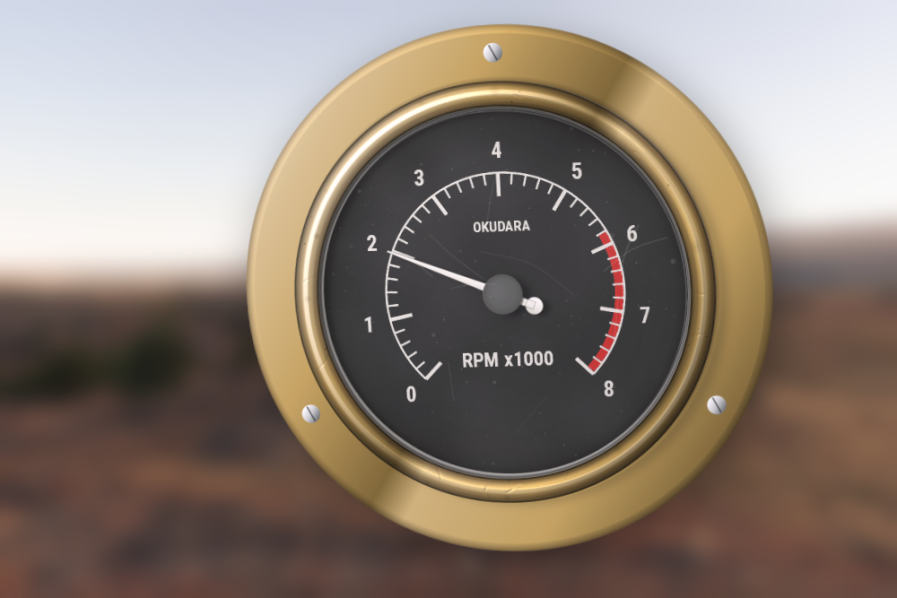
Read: 2000 (rpm)
